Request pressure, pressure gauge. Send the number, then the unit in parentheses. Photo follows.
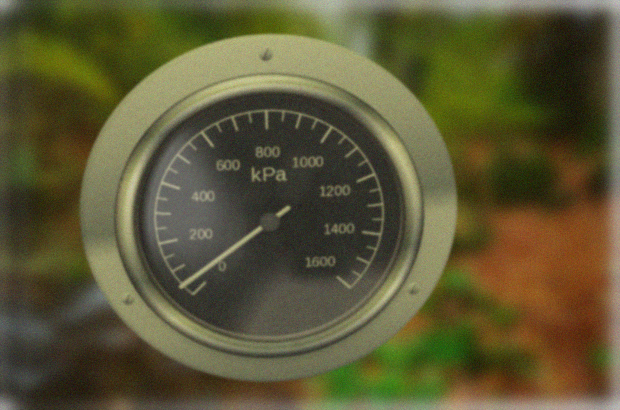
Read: 50 (kPa)
